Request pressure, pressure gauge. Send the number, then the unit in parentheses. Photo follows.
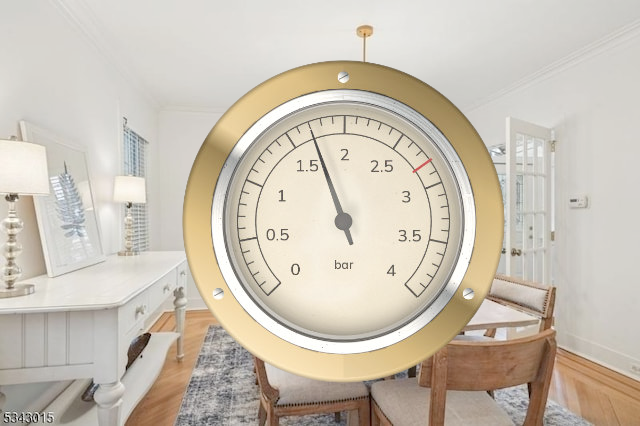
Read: 1.7 (bar)
